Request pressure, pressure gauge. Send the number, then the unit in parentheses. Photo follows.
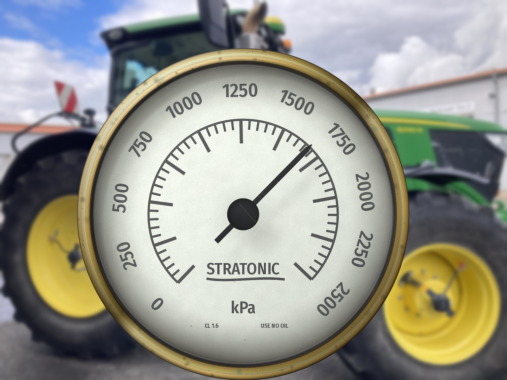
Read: 1675 (kPa)
